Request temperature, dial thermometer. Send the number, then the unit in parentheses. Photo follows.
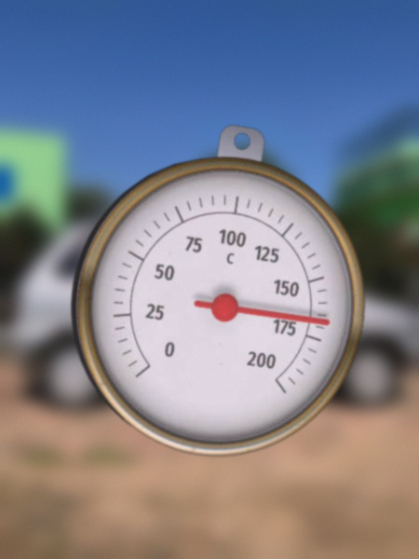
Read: 167.5 (°C)
